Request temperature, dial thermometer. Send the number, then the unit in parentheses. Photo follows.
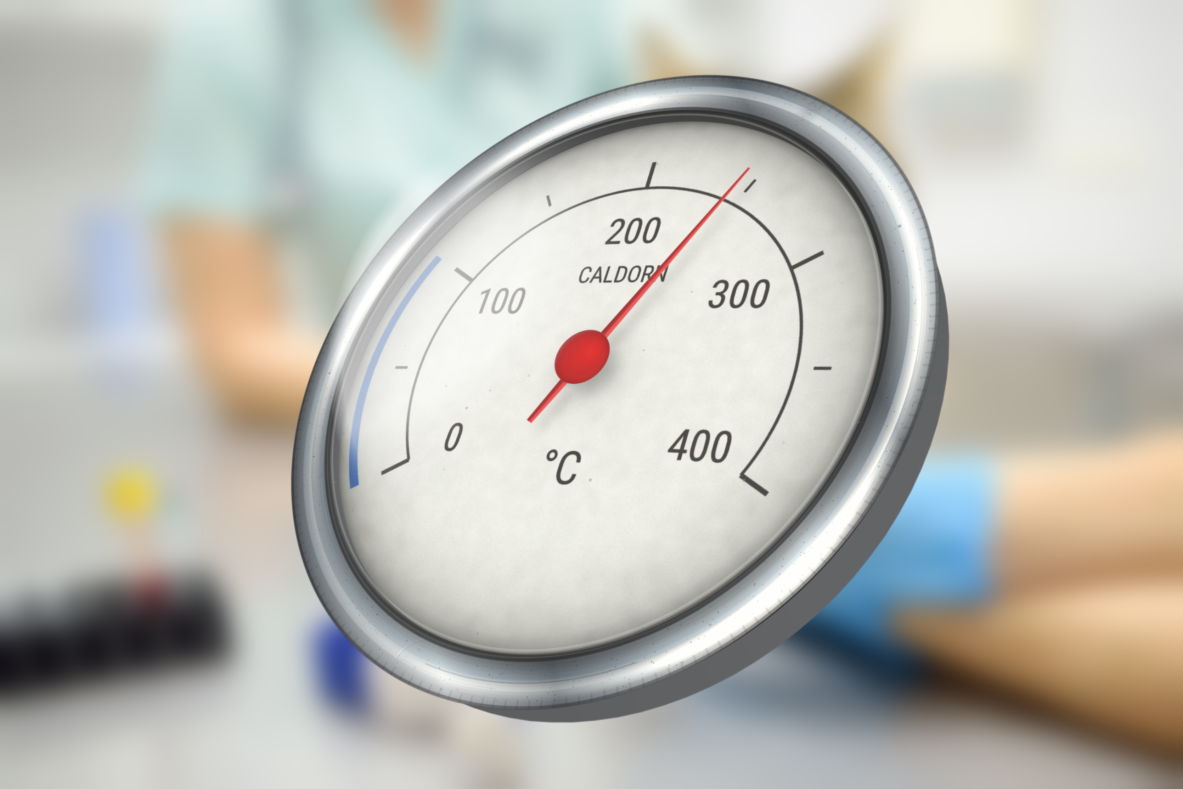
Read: 250 (°C)
